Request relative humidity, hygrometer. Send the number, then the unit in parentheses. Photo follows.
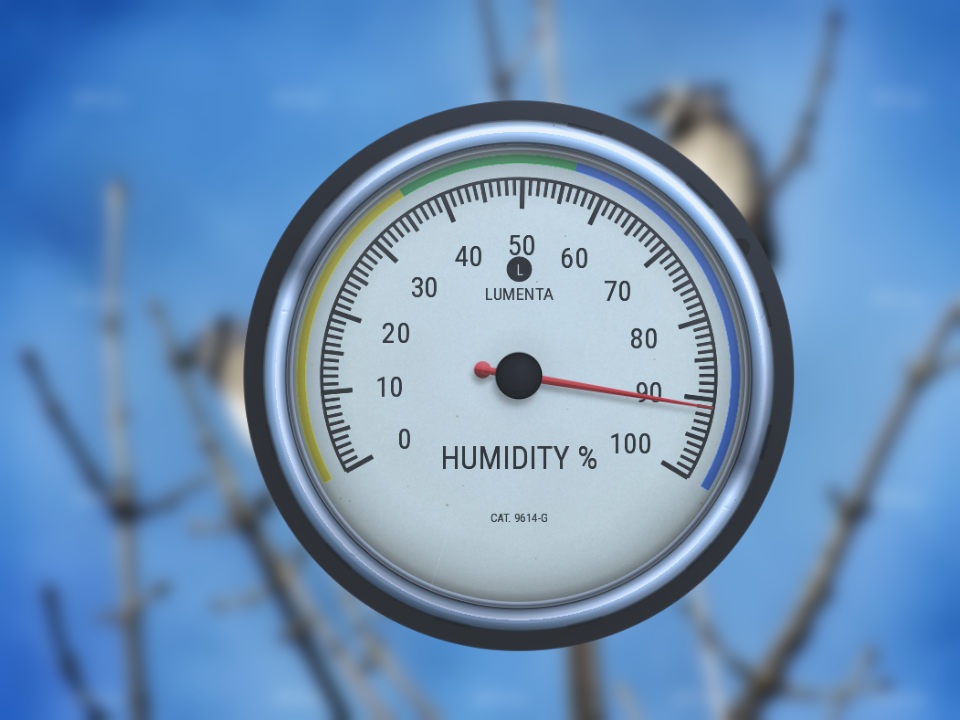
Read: 91 (%)
